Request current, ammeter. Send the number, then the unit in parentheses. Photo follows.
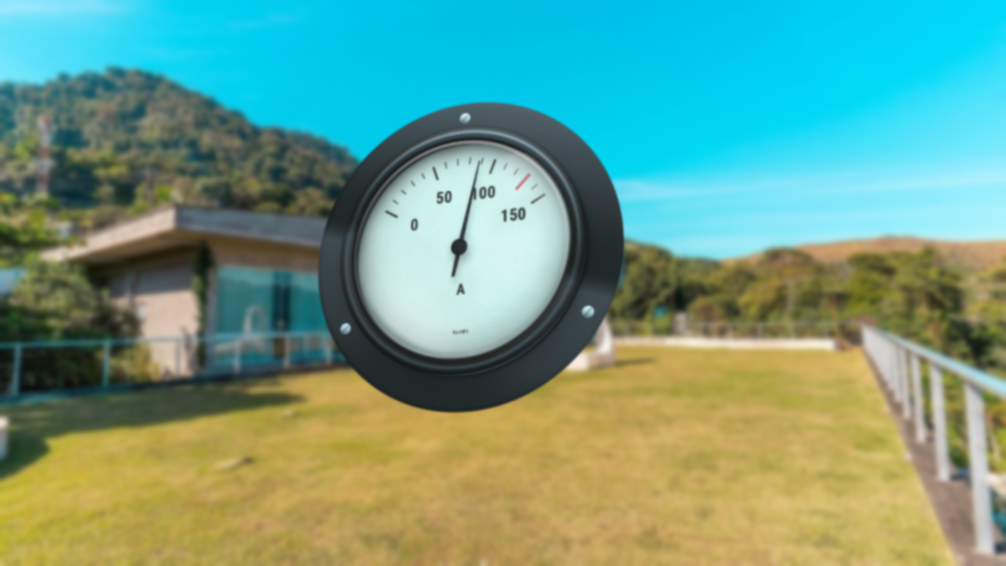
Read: 90 (A)
